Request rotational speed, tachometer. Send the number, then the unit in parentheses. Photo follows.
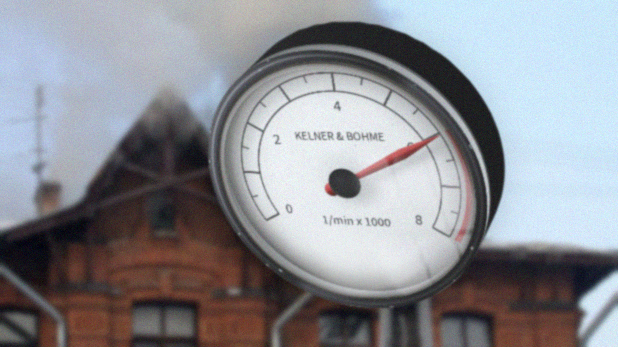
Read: 6000 (rpm)
